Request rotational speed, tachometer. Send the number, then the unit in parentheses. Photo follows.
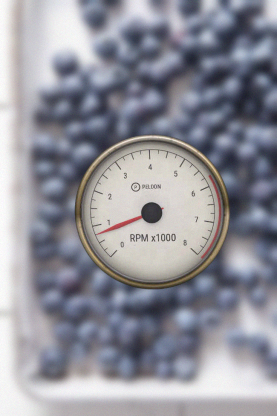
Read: 750 (rpm)
